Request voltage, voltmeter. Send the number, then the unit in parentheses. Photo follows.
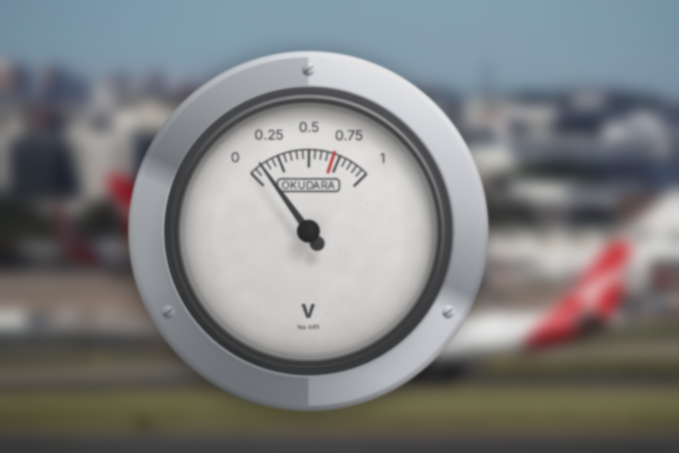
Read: 0.1 (V)
